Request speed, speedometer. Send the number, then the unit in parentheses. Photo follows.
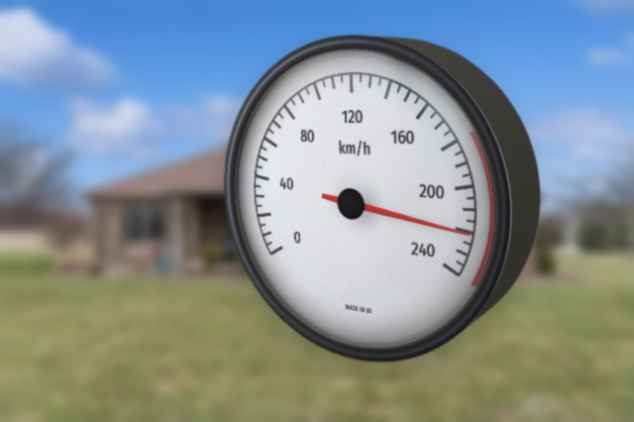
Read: 220 (km/h)
